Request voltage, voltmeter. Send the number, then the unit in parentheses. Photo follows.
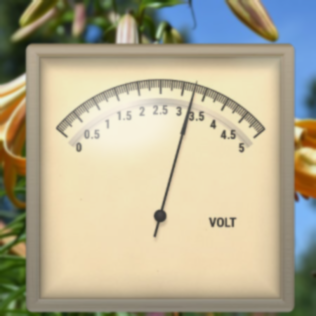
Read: 3.25 (V)
